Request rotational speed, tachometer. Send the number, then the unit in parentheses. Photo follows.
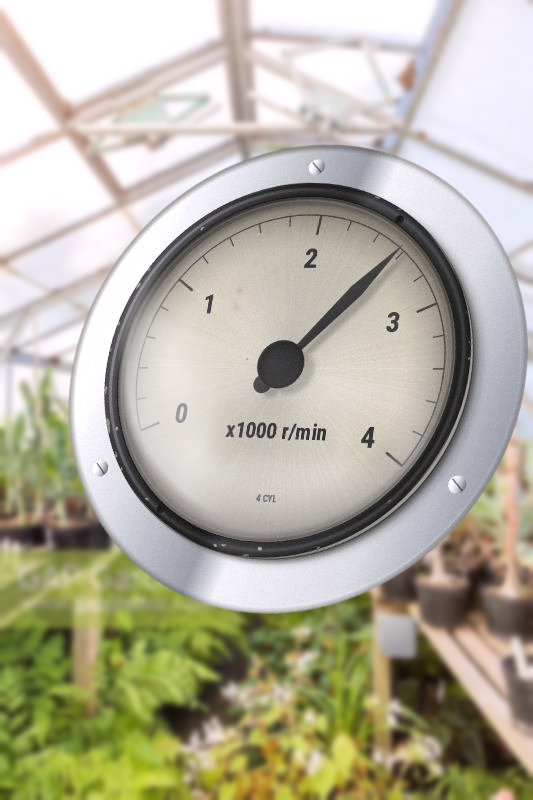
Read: 2600 (rpm)
